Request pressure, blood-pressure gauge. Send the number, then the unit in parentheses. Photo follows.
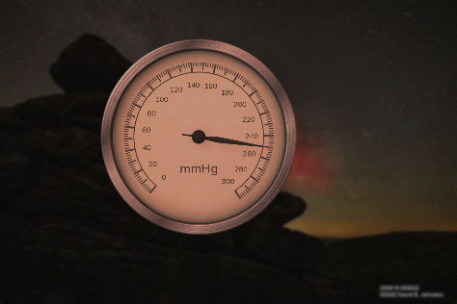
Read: 250 (mmHg)
